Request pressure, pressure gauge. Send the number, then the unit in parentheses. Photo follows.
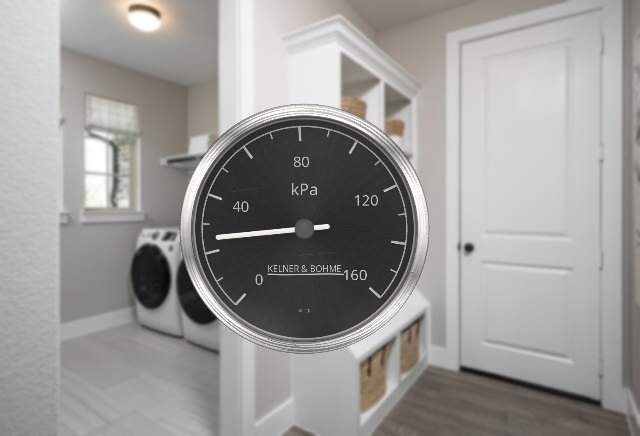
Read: 25 (kPa)
